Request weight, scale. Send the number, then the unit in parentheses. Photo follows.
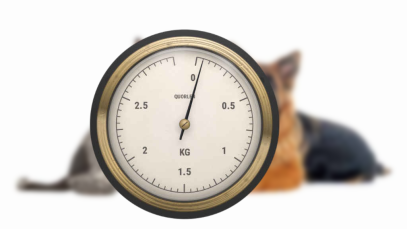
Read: 0.05 (kg)
